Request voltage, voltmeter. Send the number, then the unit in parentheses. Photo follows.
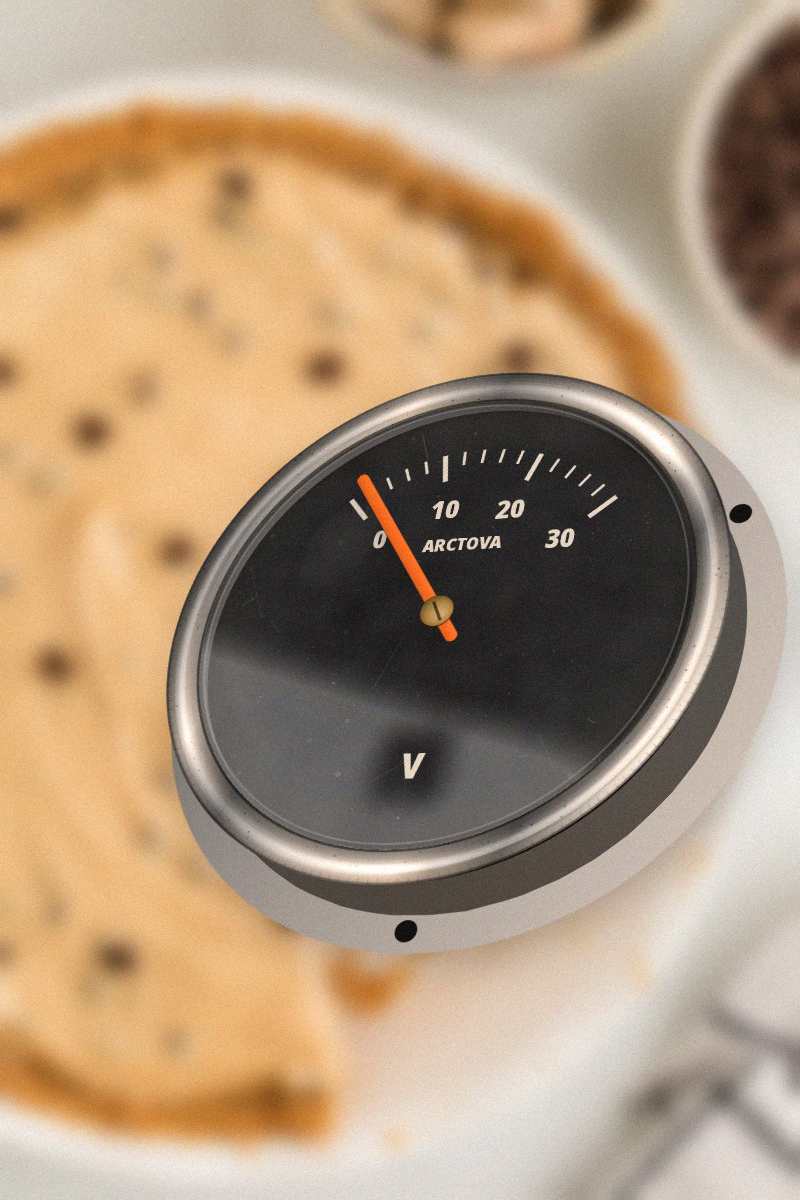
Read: 2 (V)
